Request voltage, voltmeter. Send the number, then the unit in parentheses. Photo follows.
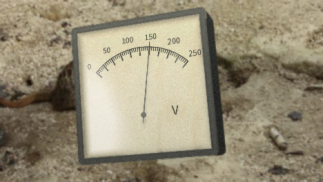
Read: 150 (V)
